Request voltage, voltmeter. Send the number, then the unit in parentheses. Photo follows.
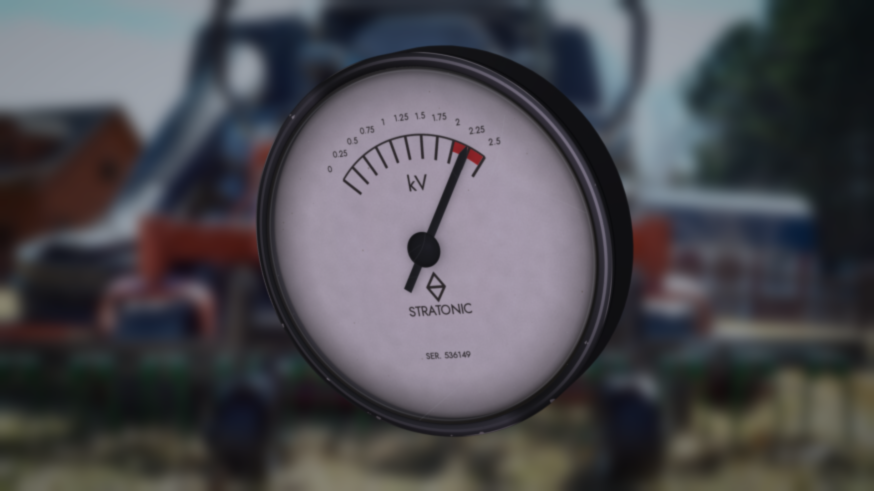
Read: 2.25 (kV)
